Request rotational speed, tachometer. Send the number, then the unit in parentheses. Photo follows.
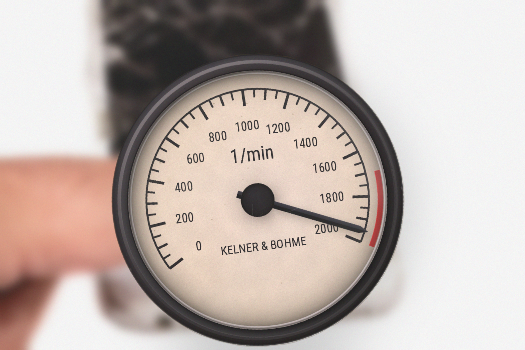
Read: 1950 (rpm)
